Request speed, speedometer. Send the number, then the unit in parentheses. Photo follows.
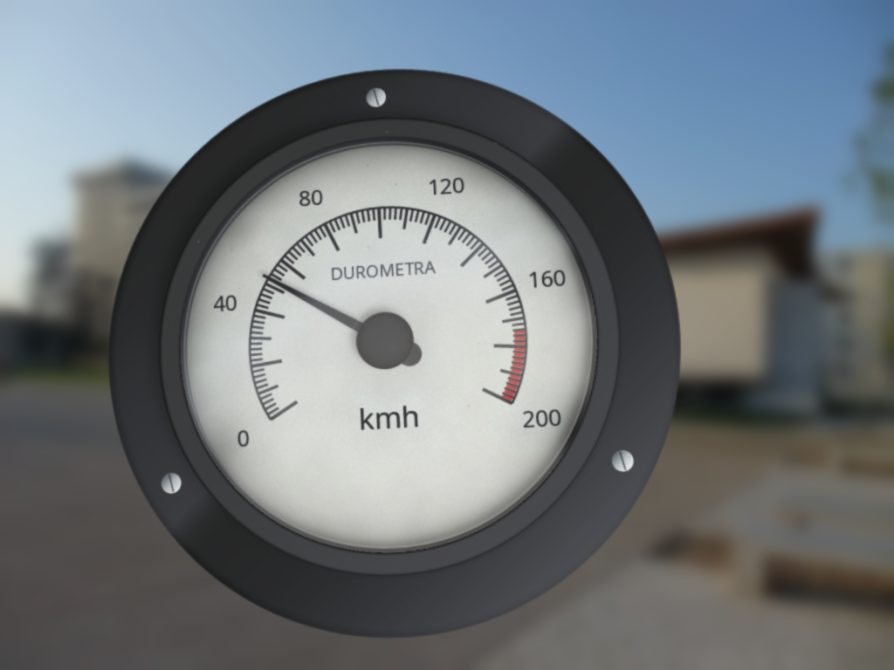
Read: 52 (km/h)
